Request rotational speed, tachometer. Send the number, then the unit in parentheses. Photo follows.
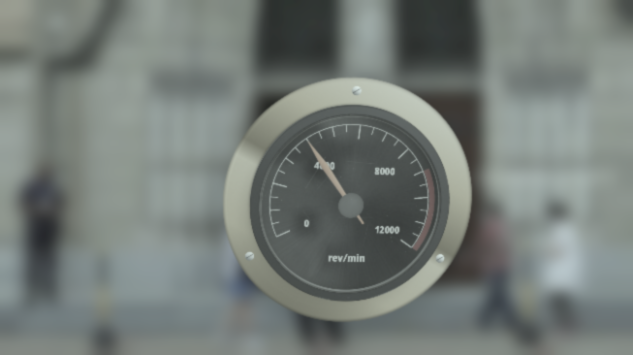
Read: 4000 (rpm)
